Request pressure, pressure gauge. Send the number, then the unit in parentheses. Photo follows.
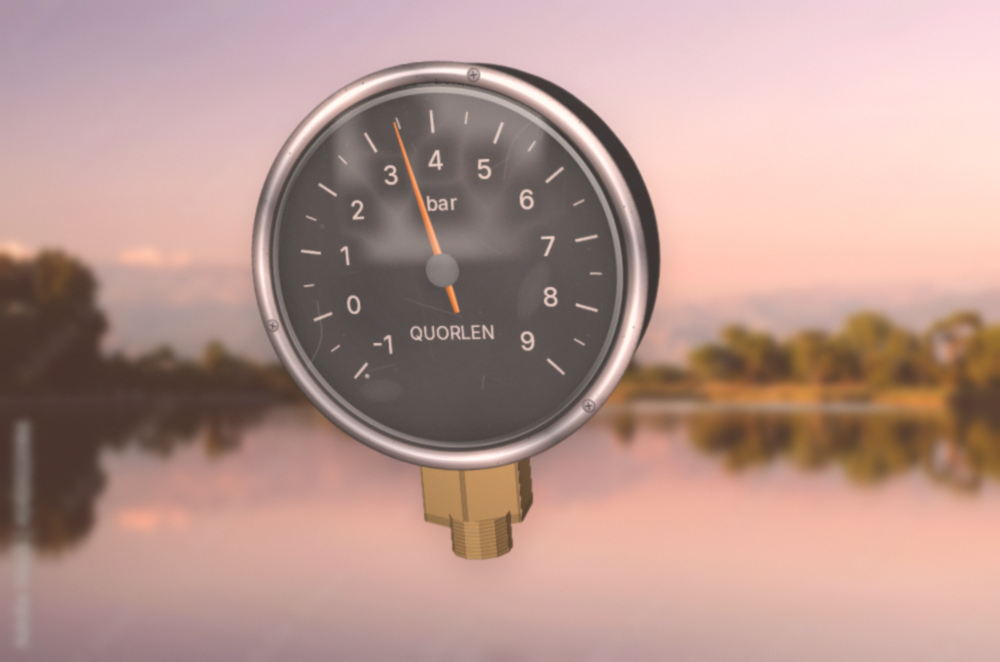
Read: 3.5 (bar)
